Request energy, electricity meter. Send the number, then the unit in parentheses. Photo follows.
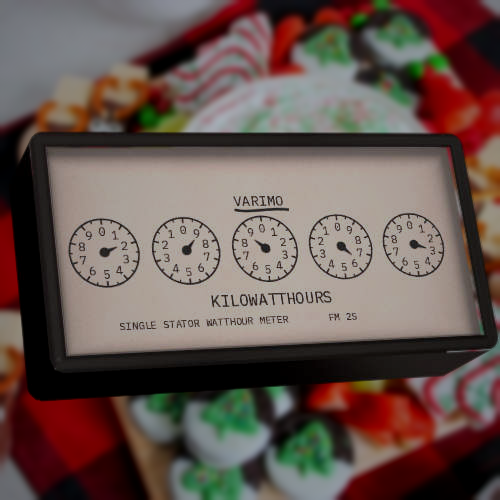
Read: 18863 (kWh)
